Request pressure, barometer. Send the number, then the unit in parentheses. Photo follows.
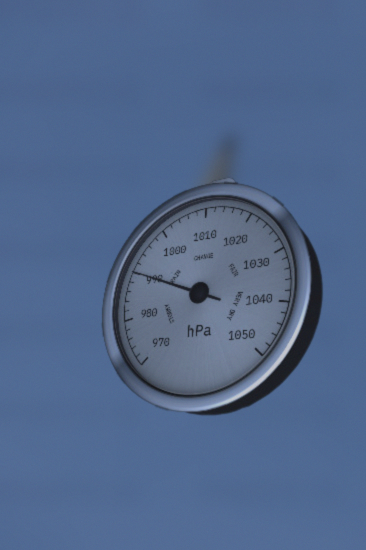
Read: 990 (hPa)
